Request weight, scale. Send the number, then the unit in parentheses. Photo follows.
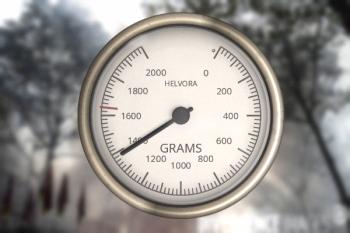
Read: 1380 (g)
